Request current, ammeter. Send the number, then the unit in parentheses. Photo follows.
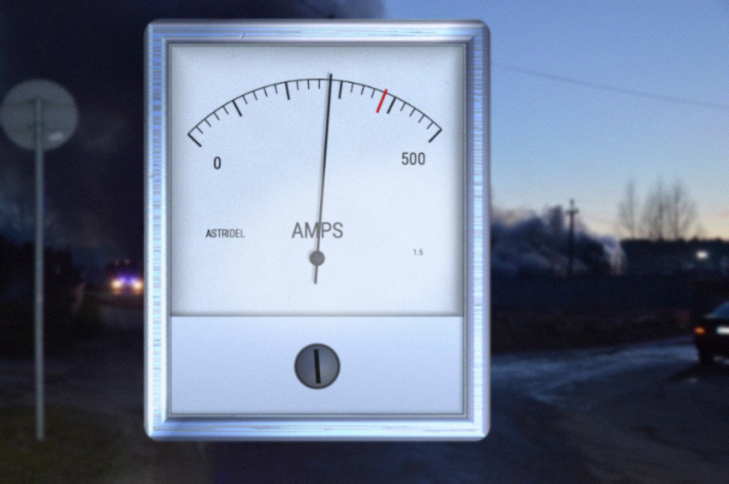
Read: 280 (A)
